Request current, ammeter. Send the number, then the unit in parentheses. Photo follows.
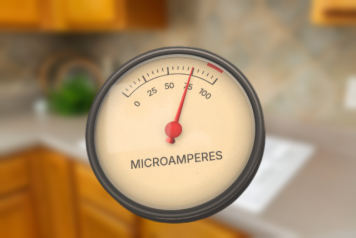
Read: 75 (µA)
